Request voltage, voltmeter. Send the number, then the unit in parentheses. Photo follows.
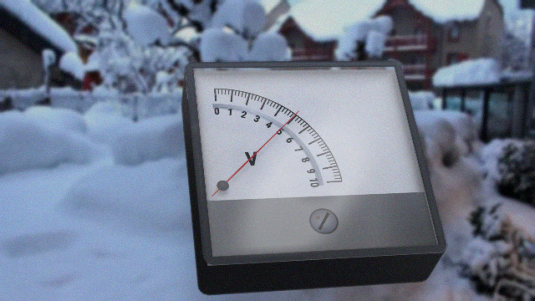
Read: 5 (V)
